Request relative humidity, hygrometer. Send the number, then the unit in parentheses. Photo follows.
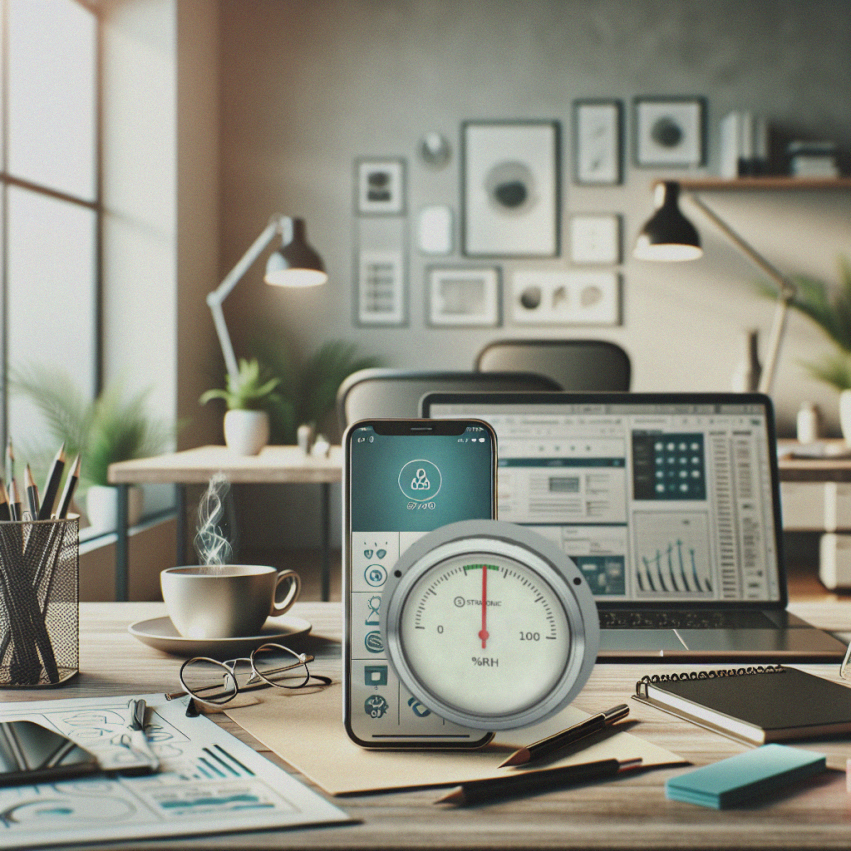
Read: 50 (%)
